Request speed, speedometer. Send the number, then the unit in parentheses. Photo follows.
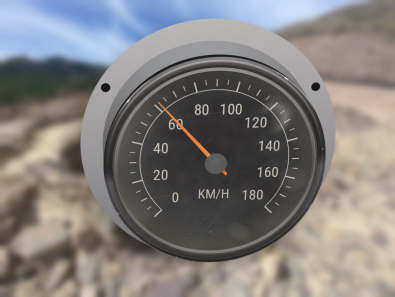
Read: 62.5 (km/h)
